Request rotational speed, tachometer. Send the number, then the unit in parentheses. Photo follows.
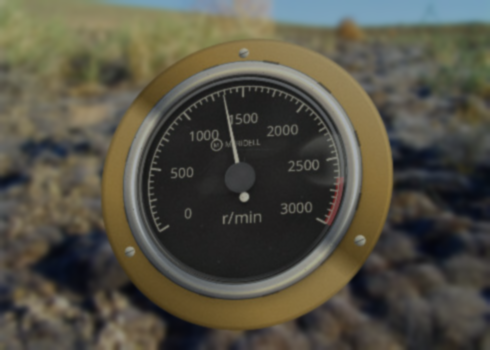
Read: 1350 (rpm)
